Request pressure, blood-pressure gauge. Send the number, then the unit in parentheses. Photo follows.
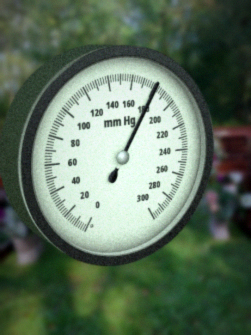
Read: 180 (mmHg)
